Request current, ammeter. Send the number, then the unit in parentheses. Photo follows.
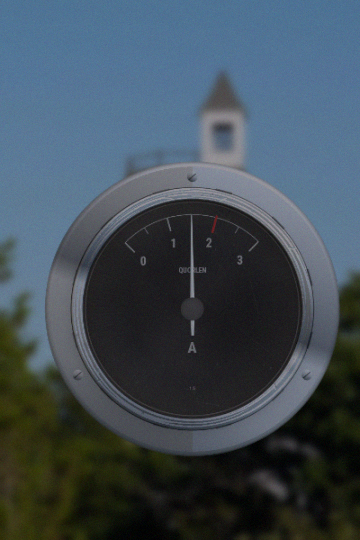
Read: 1.5 (A)
